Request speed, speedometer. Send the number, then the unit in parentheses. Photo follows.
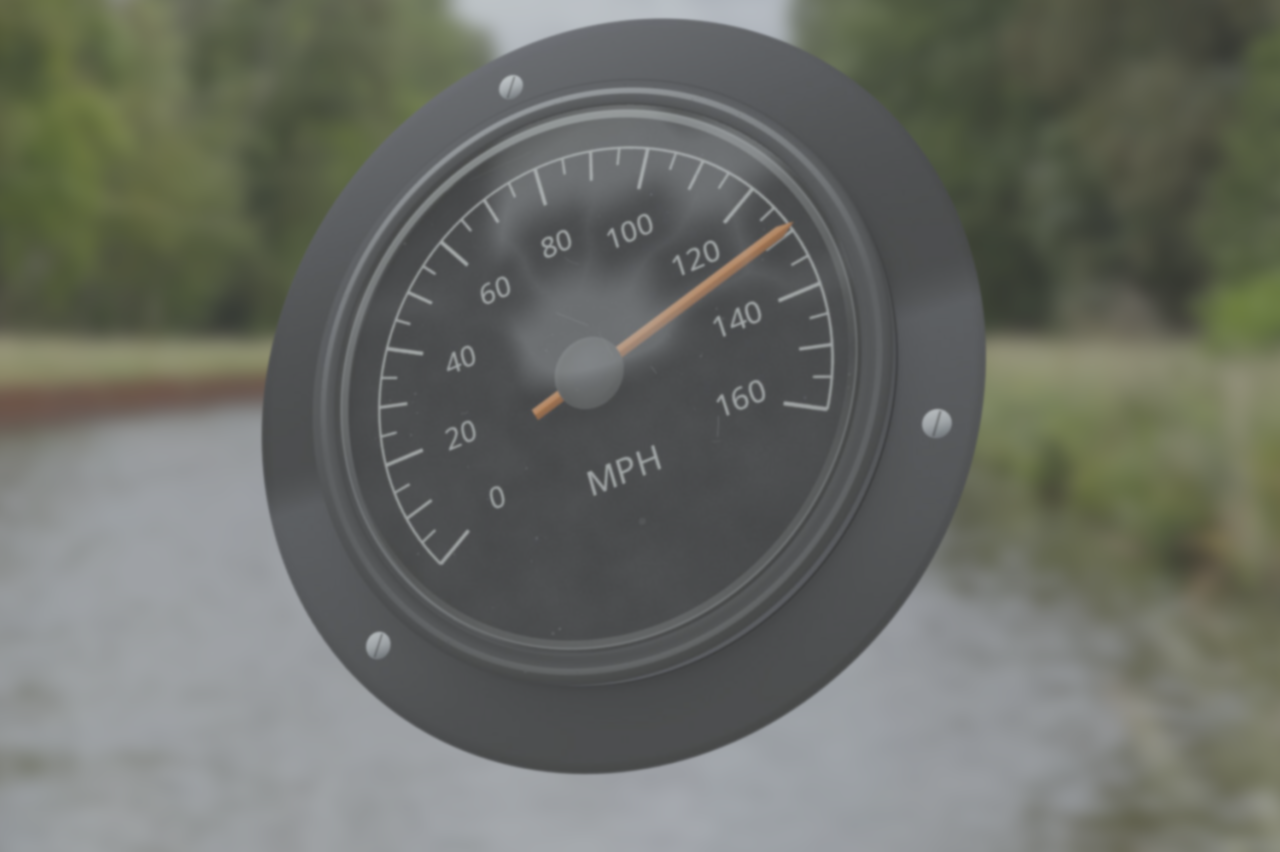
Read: 130 (mph)
